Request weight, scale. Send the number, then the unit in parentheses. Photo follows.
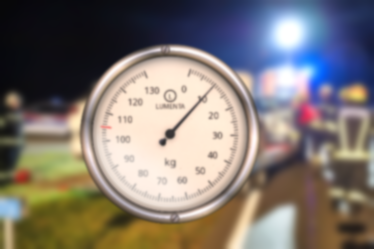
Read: 10 (kg)
